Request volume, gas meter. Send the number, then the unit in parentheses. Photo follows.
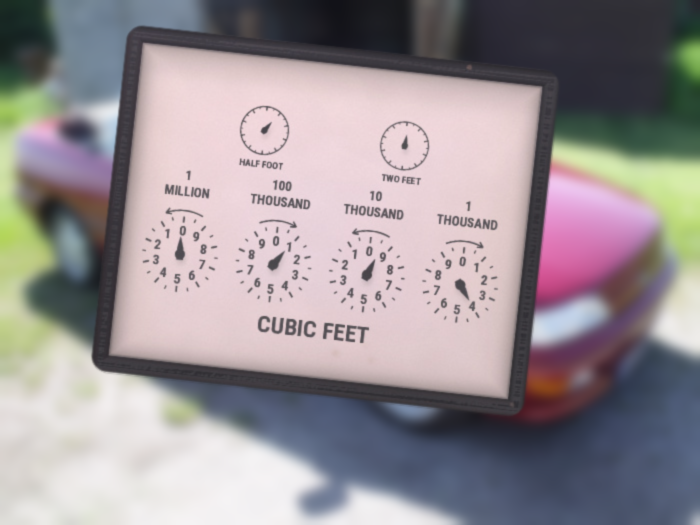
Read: 9400 (ft³)
